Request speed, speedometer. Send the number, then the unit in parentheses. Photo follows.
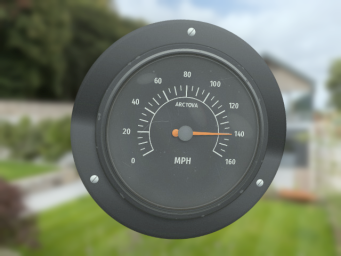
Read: 140 (mph)
